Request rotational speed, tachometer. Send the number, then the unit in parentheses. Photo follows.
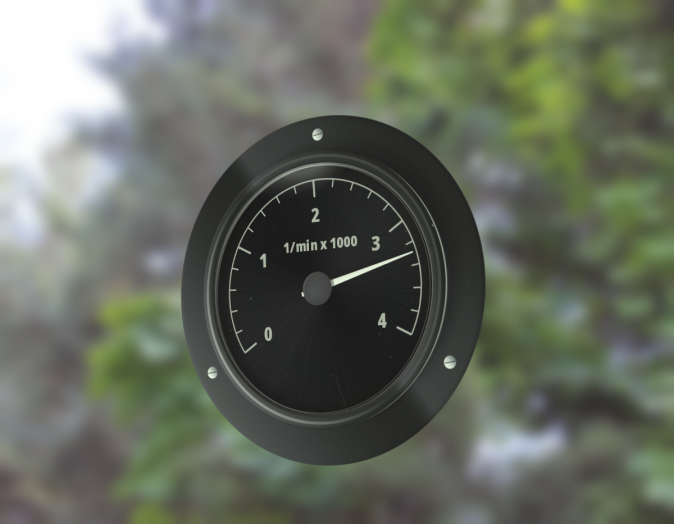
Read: 3300 (rpm)
